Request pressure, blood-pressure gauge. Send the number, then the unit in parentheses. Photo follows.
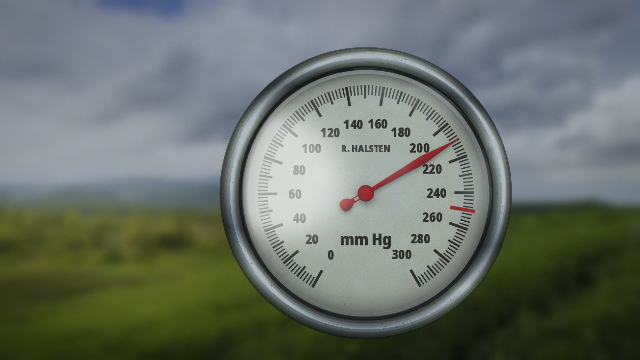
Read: 210 (mmHg)
